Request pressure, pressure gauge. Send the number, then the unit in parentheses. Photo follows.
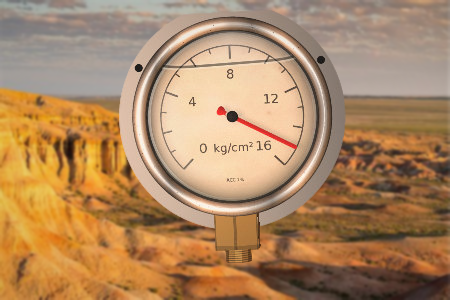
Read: 15 (kg/cm²)
